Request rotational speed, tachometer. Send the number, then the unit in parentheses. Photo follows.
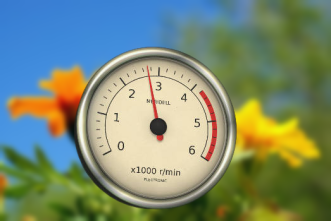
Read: 2700 (rpm)
